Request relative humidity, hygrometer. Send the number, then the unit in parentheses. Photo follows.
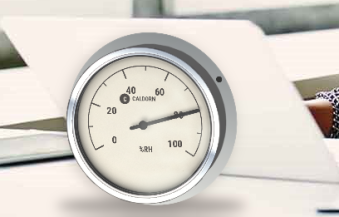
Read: 80 (%)
